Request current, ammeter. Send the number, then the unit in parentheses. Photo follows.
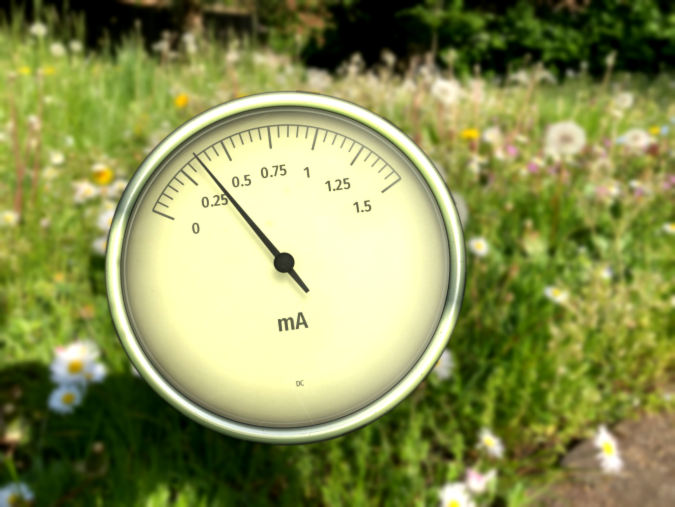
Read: 0.35 (mA)
